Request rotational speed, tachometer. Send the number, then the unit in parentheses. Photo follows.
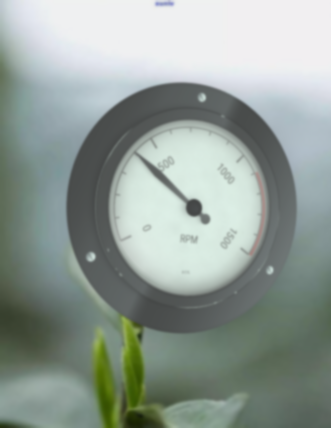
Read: 400 (rpm)
